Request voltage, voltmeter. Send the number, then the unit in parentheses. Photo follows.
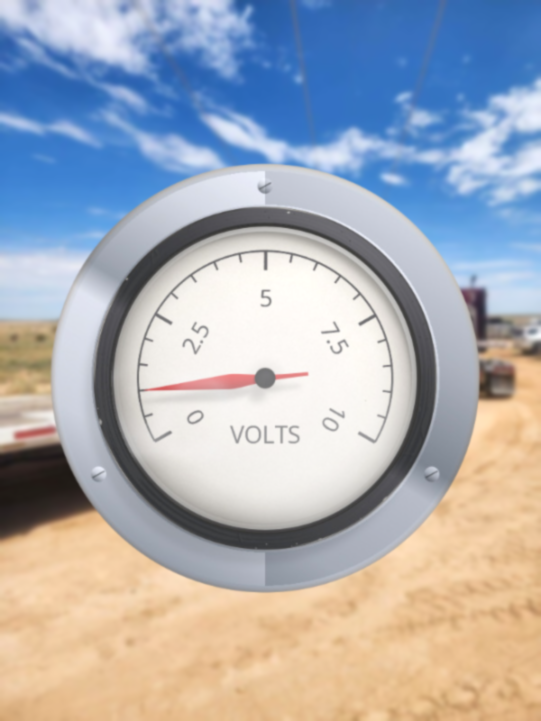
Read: 1 (V)
